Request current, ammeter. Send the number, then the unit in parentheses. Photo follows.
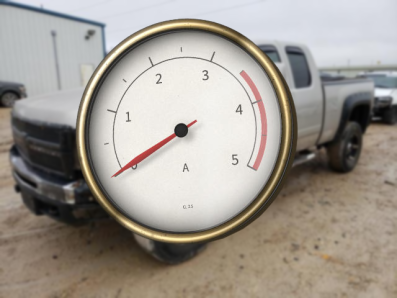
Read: 0 (A)
